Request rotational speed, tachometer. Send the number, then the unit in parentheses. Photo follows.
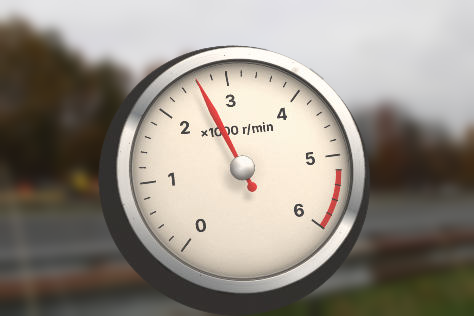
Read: 2600 (rpm)
